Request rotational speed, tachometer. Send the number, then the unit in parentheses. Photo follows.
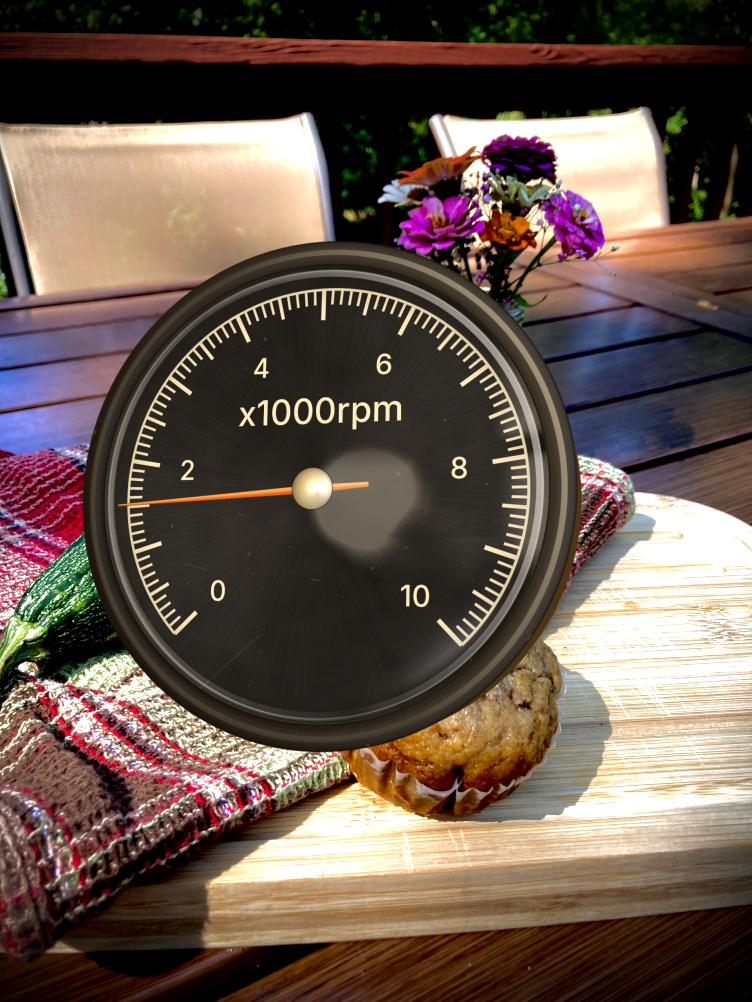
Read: 1500 (rpm)
